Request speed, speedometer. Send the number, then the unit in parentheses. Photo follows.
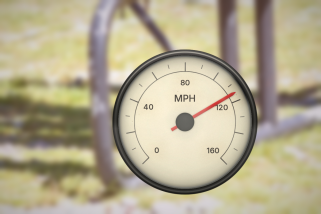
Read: 115 (mph)
